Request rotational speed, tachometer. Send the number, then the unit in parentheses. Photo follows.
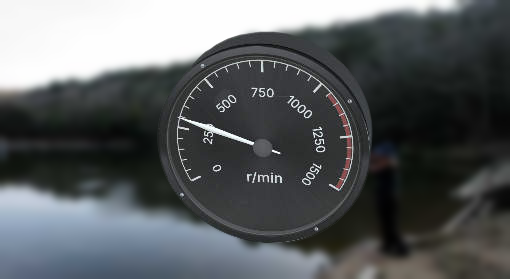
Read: 300 (rpm)
